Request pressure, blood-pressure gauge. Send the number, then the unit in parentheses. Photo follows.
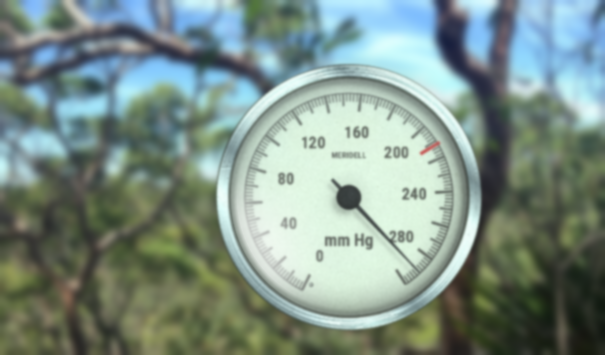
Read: 290 (mmHg)
